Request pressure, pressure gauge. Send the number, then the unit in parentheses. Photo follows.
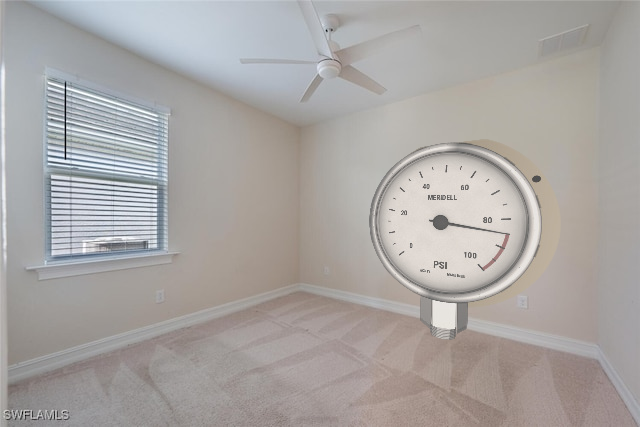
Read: 85 (psi)
